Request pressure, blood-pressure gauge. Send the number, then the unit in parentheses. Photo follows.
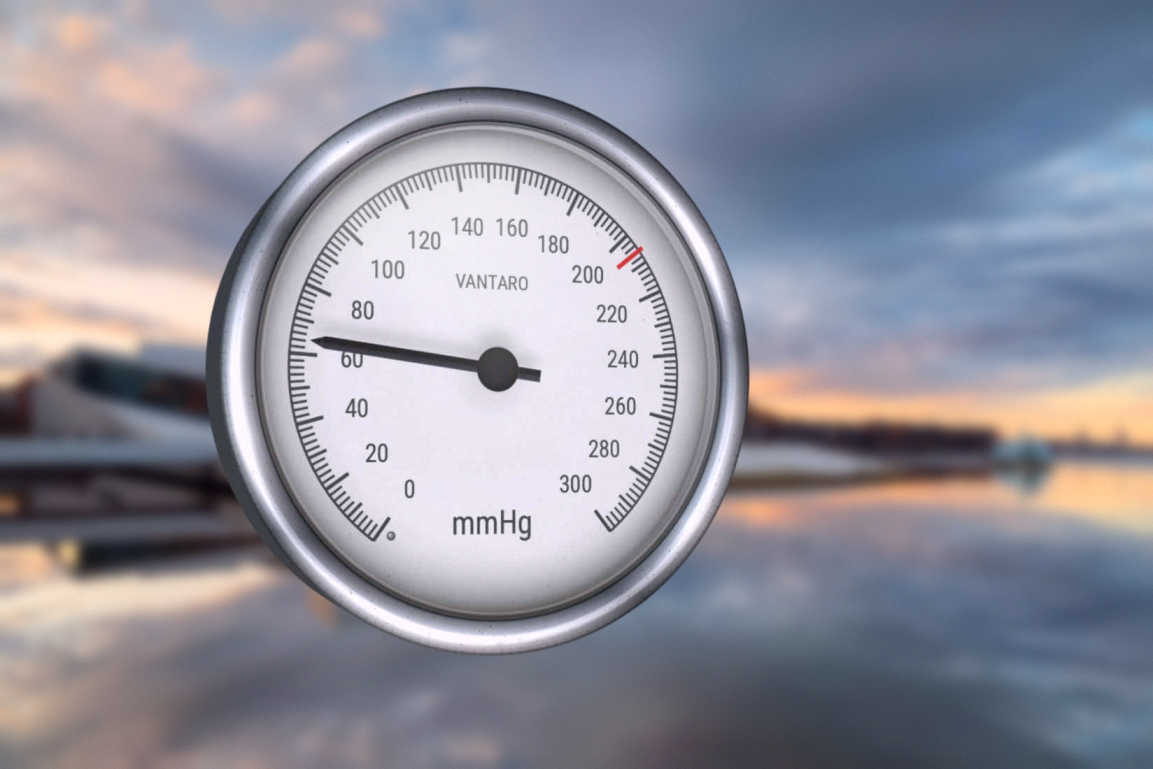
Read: 64 (mmHg)
